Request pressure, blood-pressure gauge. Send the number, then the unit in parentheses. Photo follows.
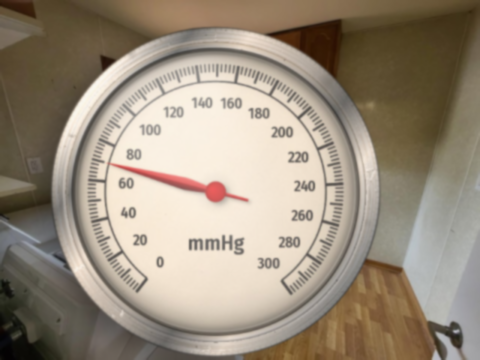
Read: 70 (mmHg)
